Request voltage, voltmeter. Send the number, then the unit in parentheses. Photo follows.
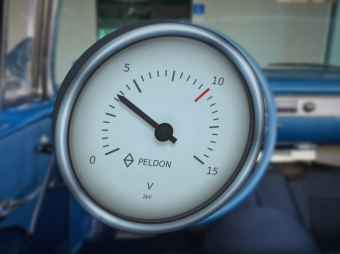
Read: 3.75 (V)
